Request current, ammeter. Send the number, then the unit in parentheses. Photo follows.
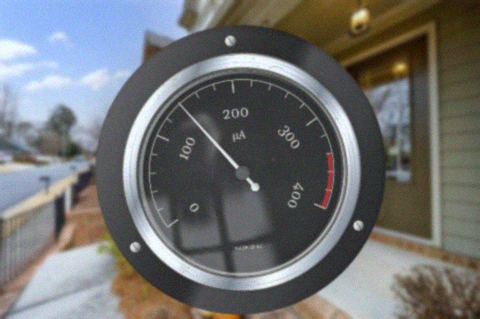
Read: 140 (µA)
